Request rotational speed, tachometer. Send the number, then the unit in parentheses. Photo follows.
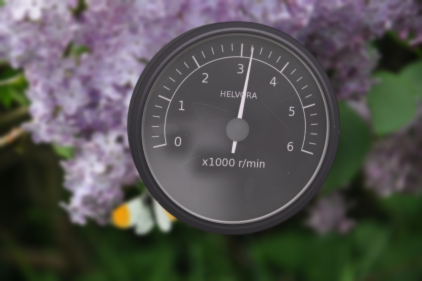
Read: 3200 (rpm)
